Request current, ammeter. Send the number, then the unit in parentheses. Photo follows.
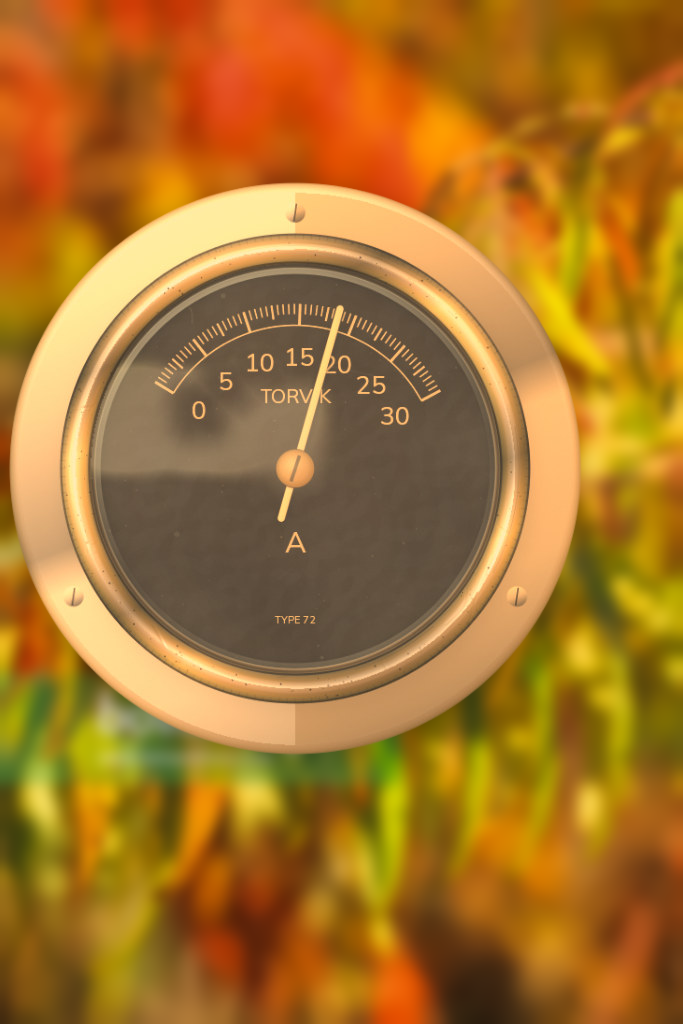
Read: 18.5 (A)
